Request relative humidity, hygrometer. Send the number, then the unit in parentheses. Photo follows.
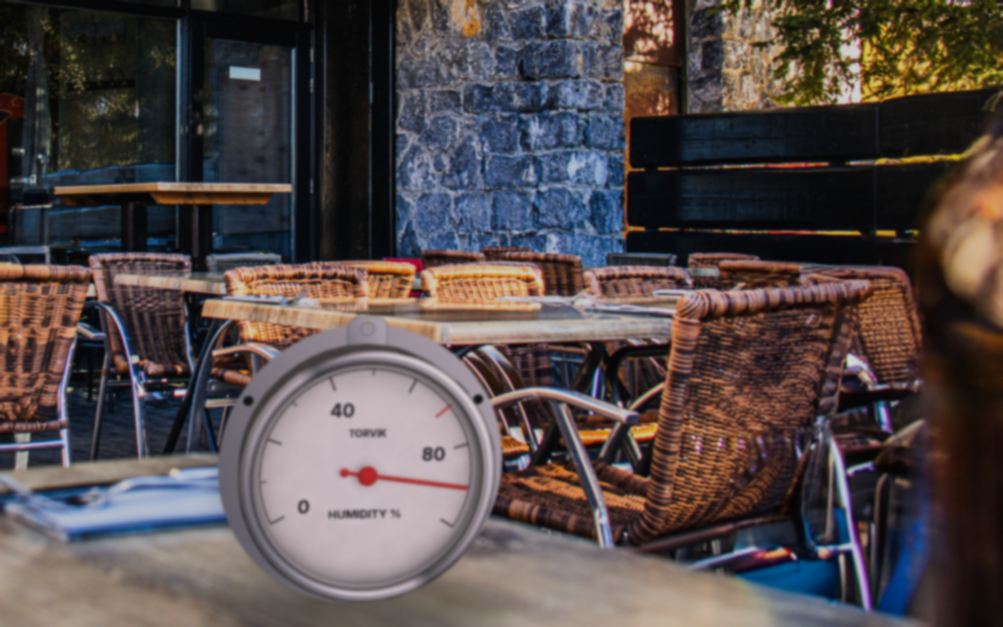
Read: 90 (%)
